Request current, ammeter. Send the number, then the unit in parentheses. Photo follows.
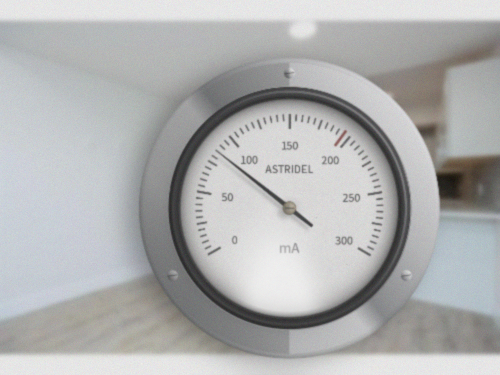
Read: 85 (mA)
